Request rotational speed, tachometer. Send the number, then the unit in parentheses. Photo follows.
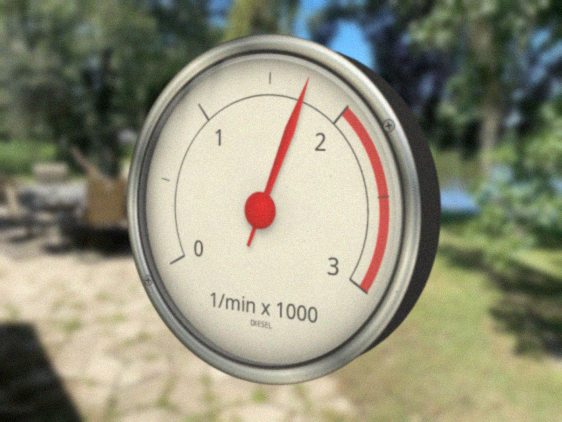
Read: 1750 (rpm)
